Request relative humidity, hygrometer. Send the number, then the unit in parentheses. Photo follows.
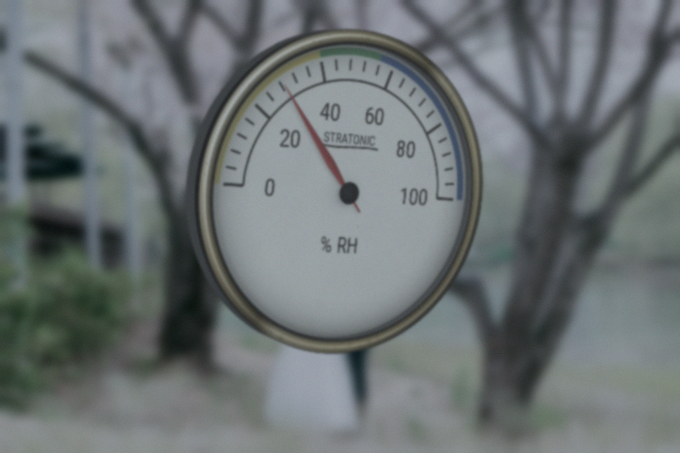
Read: 28 (%)
